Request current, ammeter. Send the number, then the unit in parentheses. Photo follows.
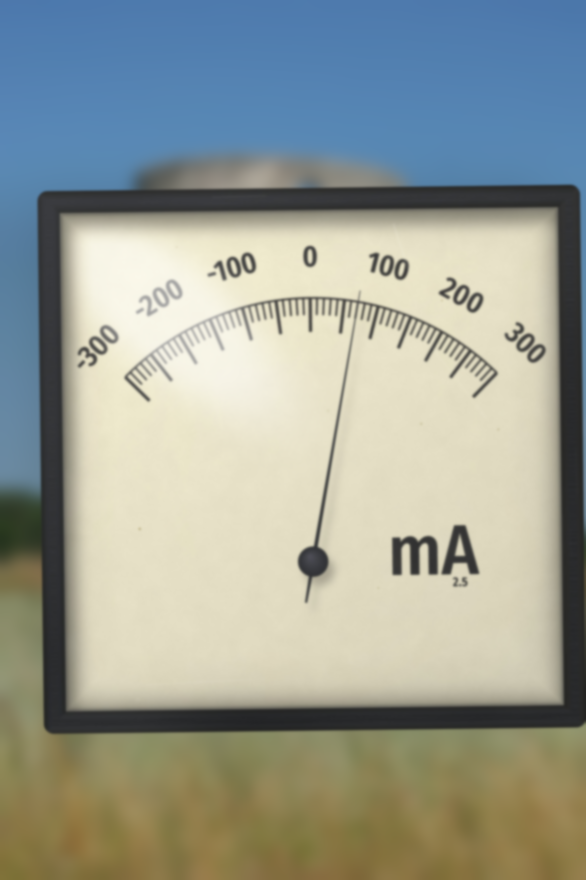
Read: 70 (mA)
